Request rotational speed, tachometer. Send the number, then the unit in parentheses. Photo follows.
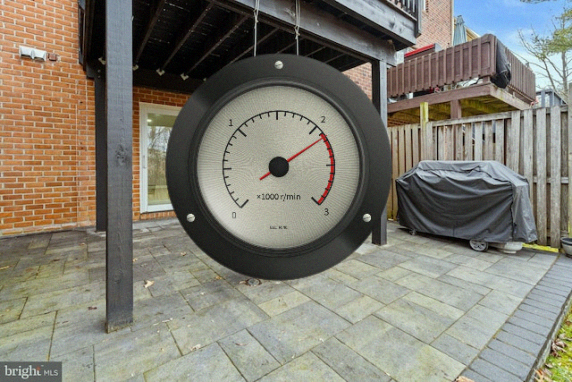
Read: 2150 (rpm)
